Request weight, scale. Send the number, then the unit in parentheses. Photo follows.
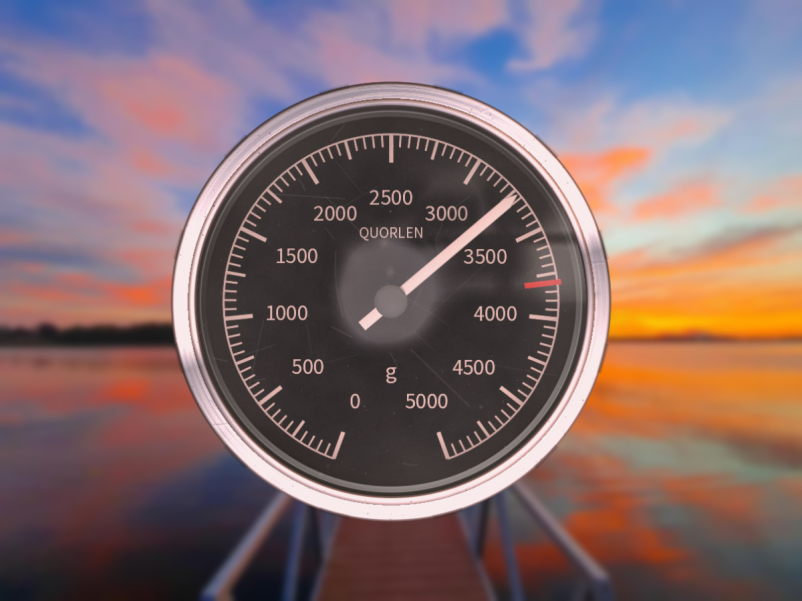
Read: 3275 (g)
